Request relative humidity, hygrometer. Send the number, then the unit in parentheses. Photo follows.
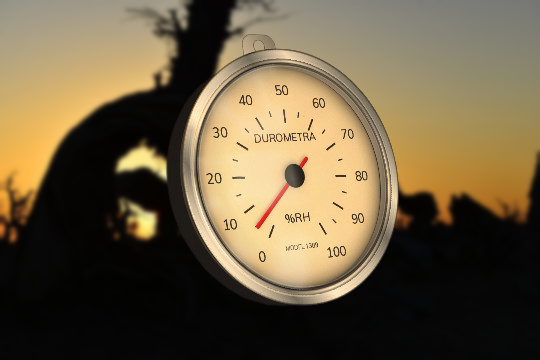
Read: 5 (%)
